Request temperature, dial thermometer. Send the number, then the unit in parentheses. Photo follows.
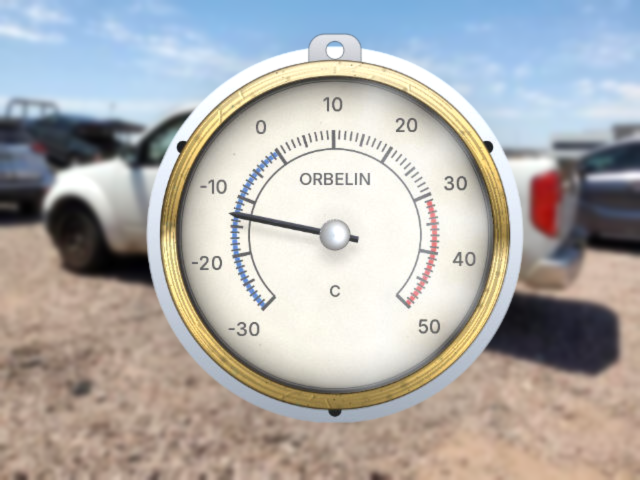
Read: -13 (°C)
